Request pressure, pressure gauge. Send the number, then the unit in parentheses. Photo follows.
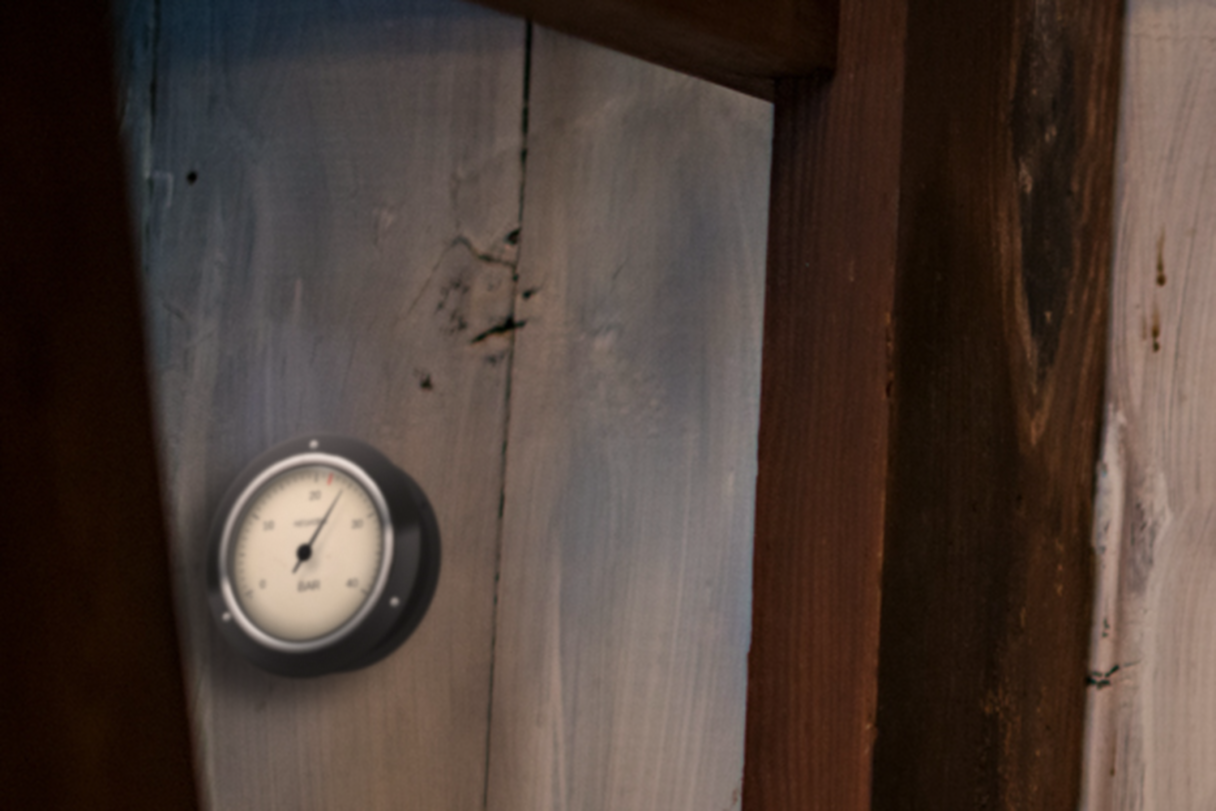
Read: 25 (bar)
